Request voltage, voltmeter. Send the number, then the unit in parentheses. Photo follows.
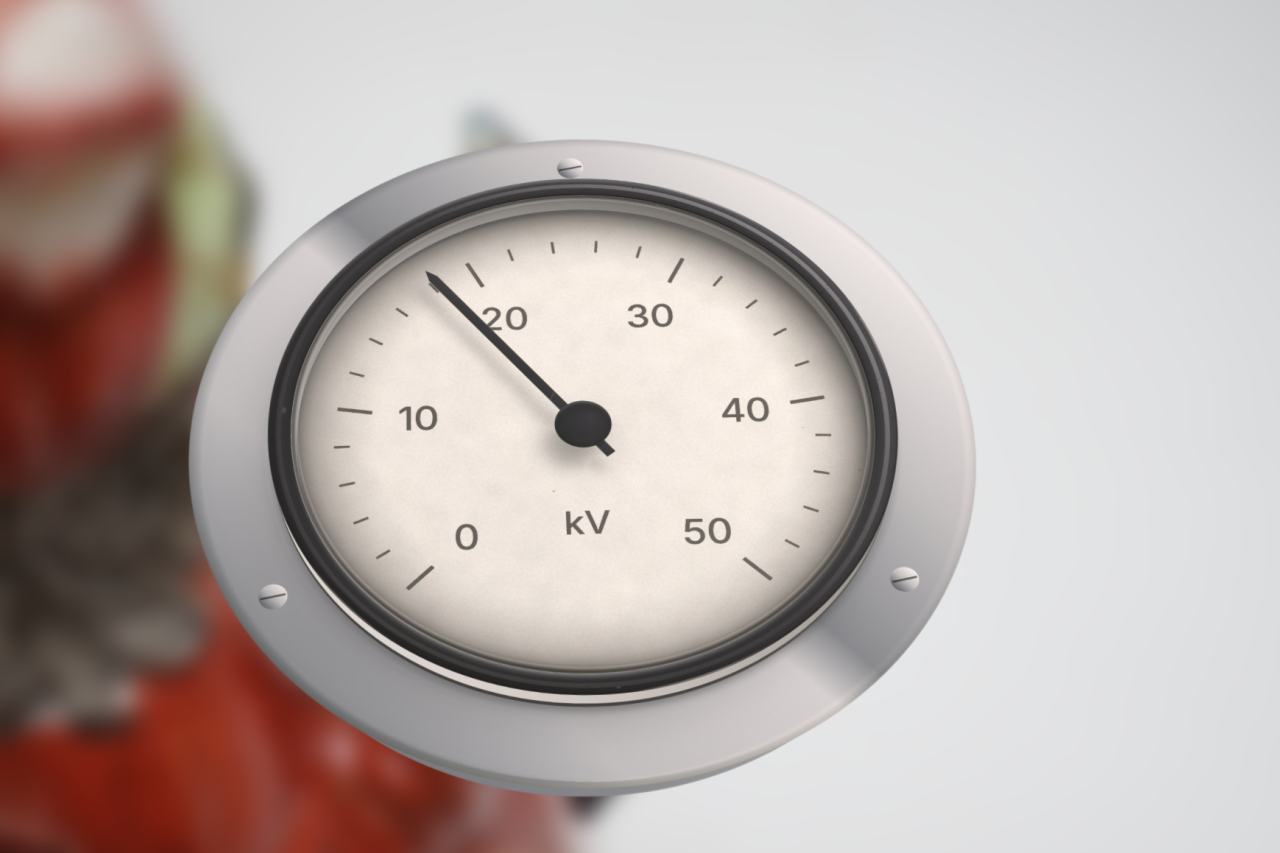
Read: 18 (kV)
